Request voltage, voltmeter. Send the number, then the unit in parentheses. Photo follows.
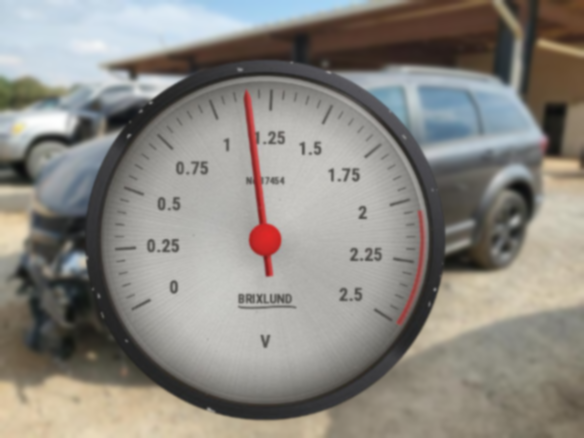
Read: 1.15 (V)
